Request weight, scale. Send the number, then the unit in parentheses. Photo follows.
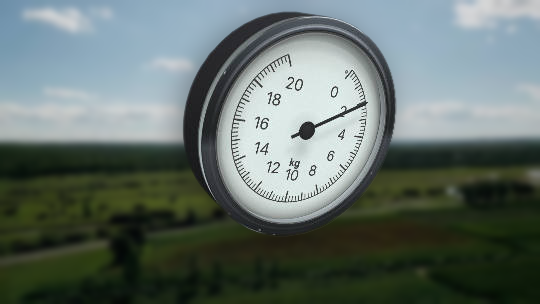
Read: 2 (kg)
